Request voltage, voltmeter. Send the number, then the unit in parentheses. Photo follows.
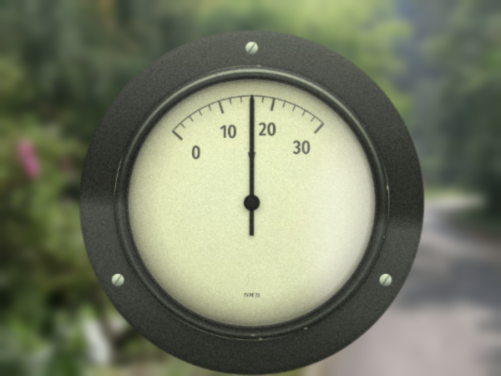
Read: 16 (V)
